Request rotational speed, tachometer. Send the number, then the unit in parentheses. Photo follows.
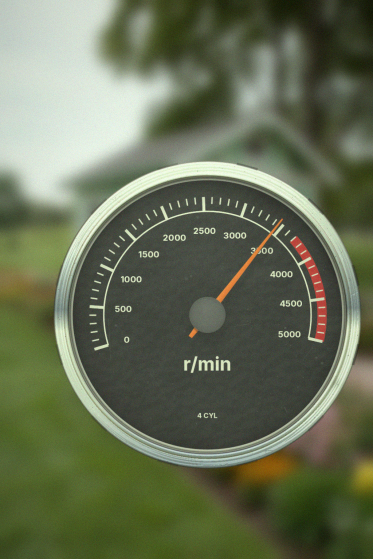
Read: 3450 (rpm)
